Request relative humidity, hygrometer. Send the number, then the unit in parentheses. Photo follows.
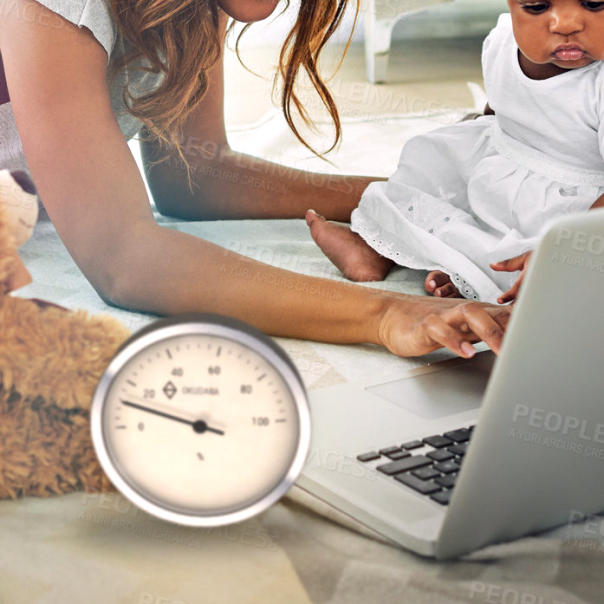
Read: 12 (%)
